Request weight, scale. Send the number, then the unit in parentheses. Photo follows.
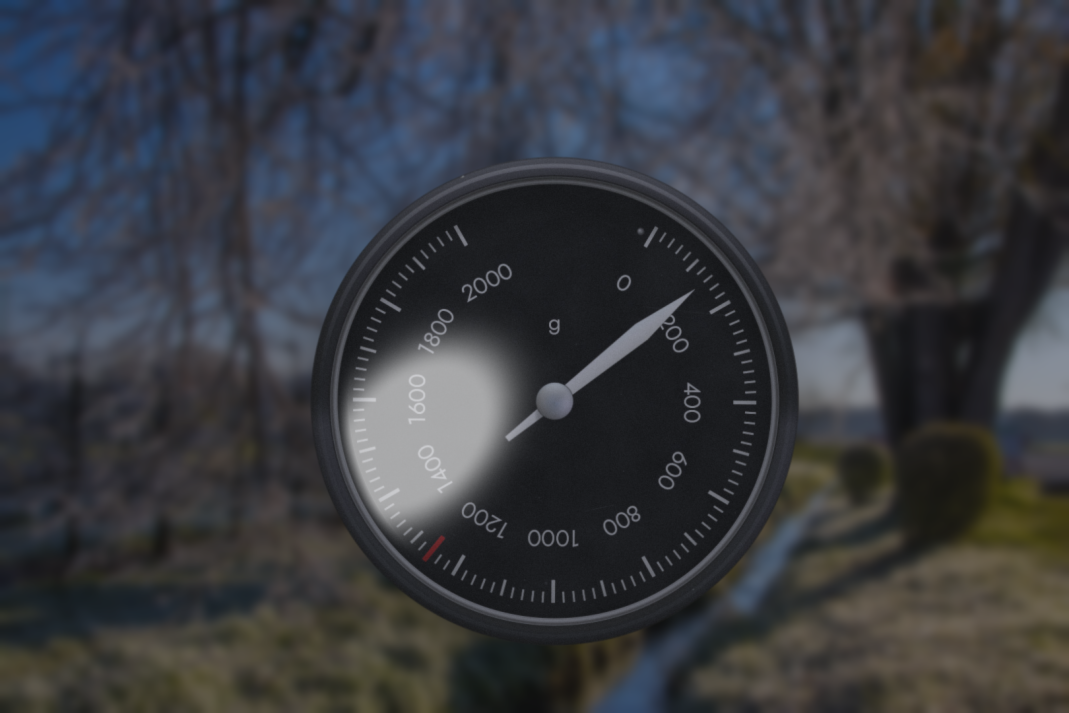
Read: 140 (g)
